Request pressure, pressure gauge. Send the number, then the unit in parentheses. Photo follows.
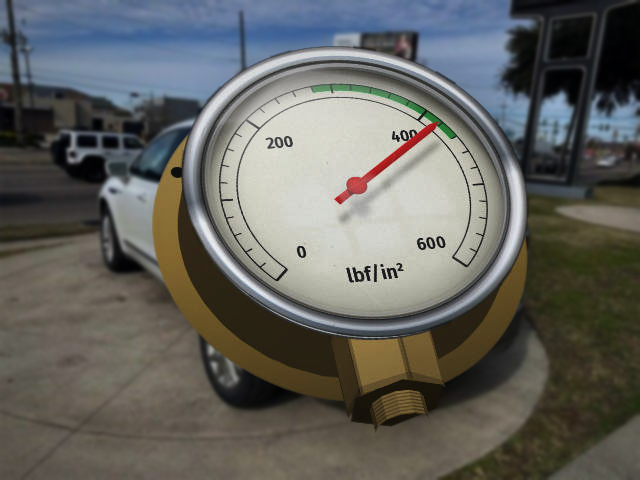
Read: 420 (psi)
